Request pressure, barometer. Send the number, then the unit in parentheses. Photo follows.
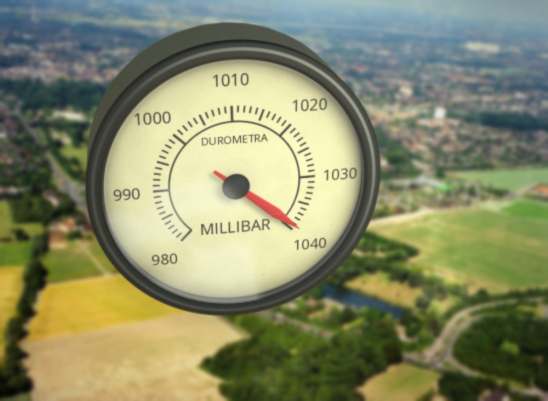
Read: 1039 (mbar)
